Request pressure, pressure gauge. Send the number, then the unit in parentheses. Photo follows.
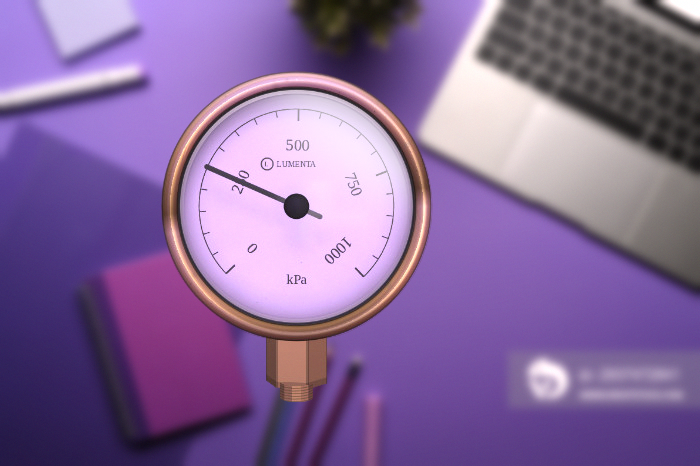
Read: 250 (kPa)
